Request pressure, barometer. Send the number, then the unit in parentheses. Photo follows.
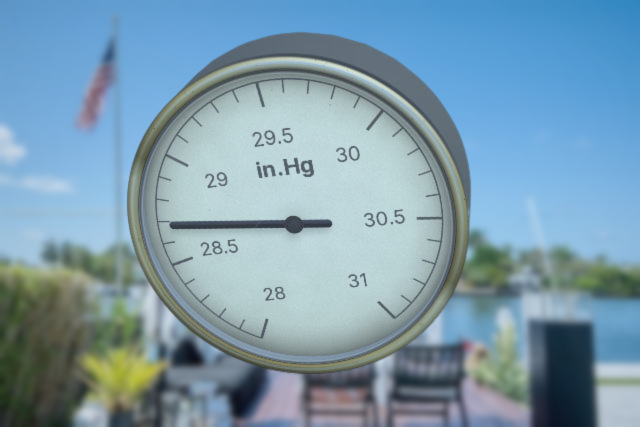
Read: 28.7 (inHg)
